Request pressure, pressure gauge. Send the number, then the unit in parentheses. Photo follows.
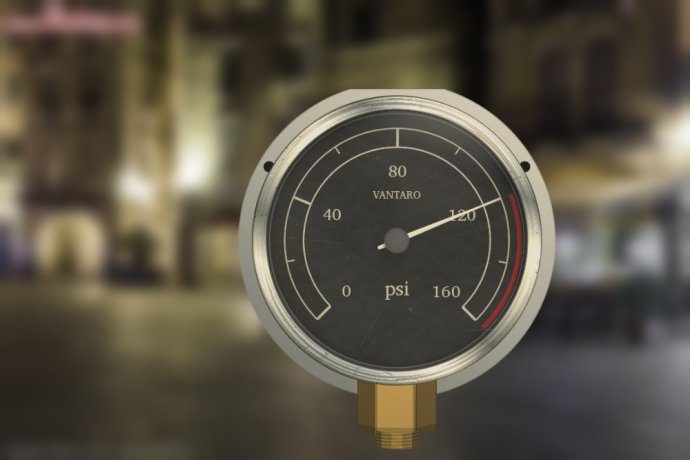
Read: 120 (psi)
